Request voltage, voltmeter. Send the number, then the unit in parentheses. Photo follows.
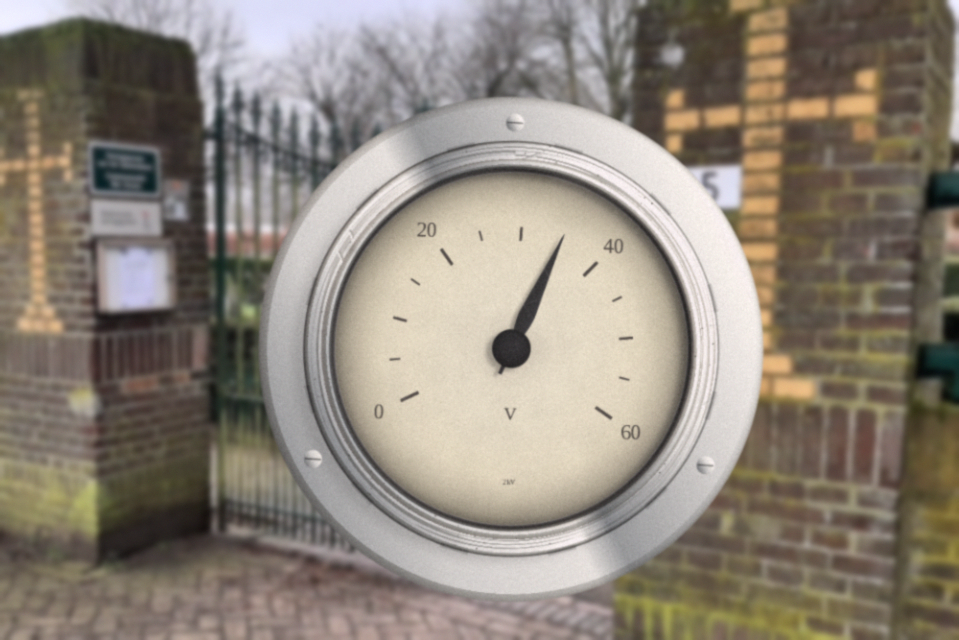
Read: 35 (V)
